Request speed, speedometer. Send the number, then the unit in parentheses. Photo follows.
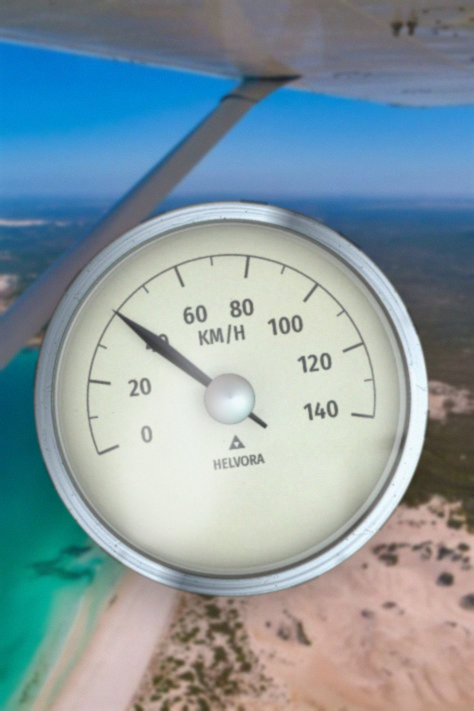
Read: 40 (km/h)
